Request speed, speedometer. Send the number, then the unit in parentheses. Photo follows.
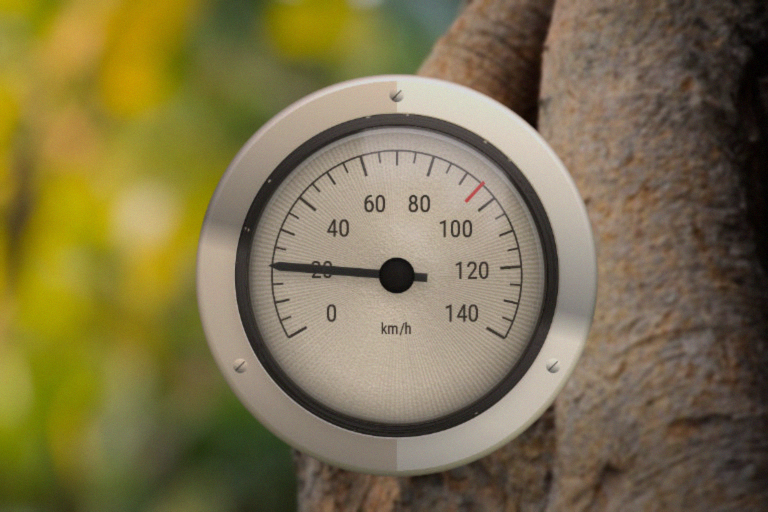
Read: 20 (km/h)
